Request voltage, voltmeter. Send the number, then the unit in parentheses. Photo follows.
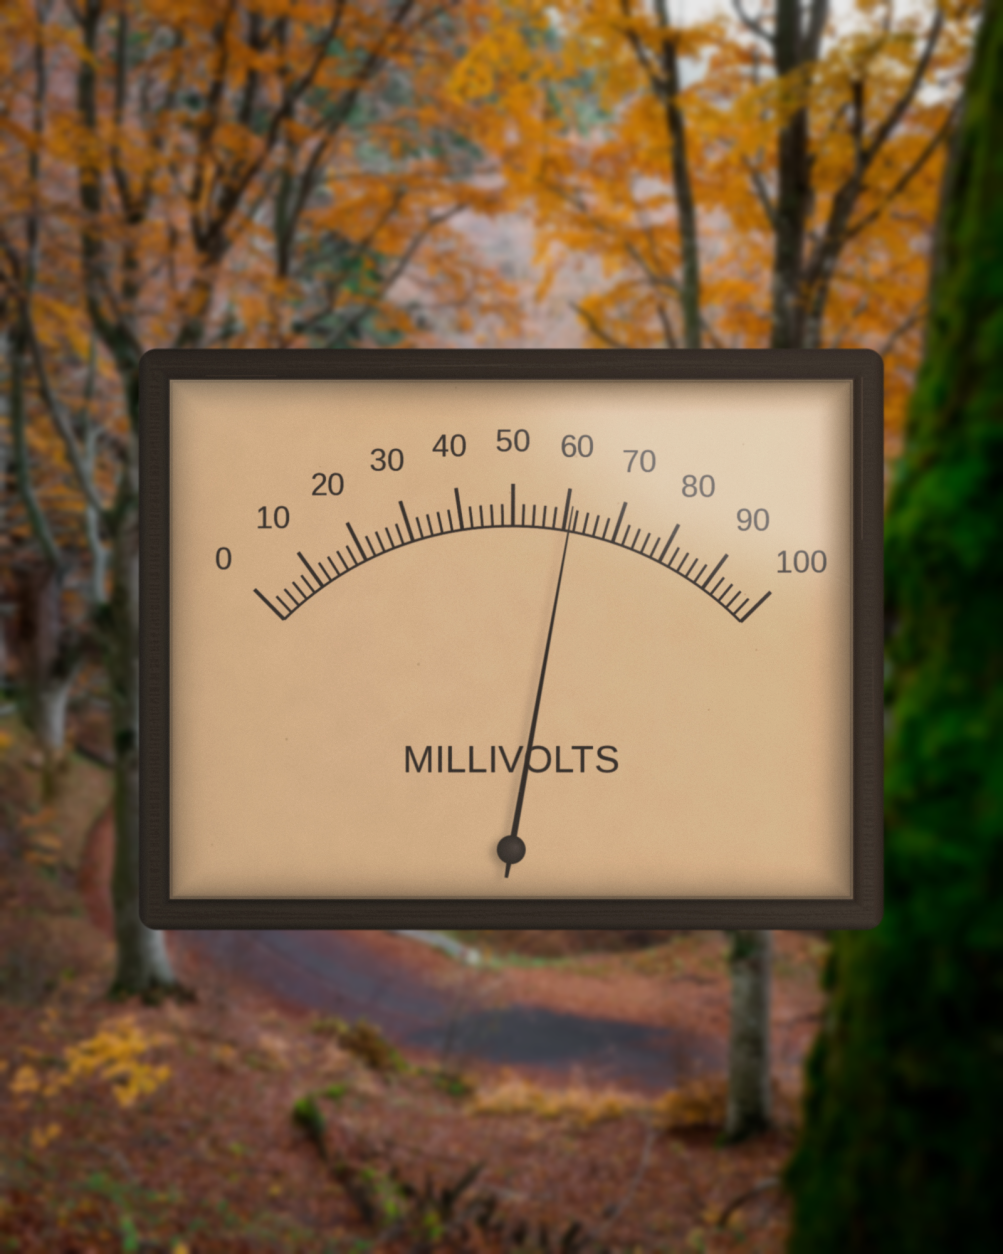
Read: 61 (mV)
